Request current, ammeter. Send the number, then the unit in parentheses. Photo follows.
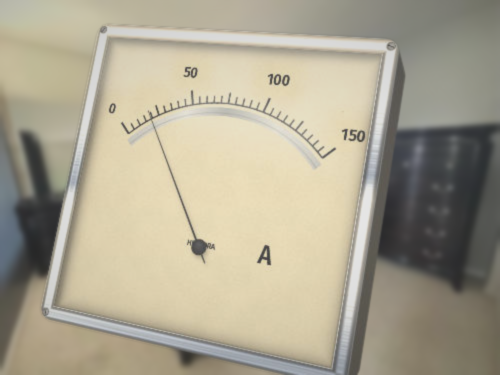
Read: 20 (A)
